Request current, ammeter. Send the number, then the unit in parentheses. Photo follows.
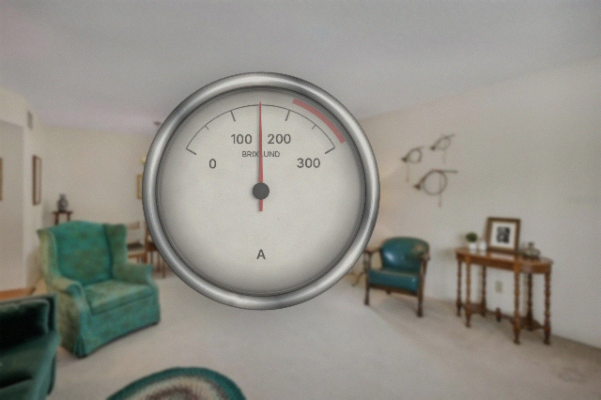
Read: 150 (A)
